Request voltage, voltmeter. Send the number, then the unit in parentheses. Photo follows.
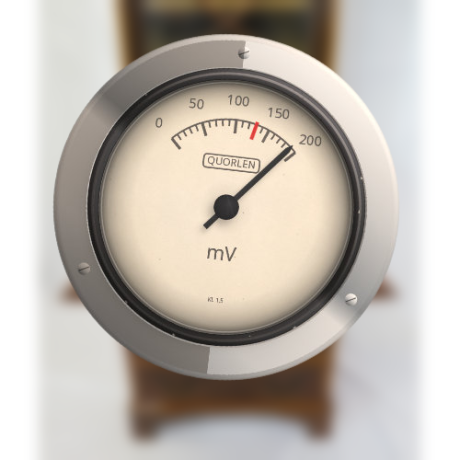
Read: 190 (mV)
